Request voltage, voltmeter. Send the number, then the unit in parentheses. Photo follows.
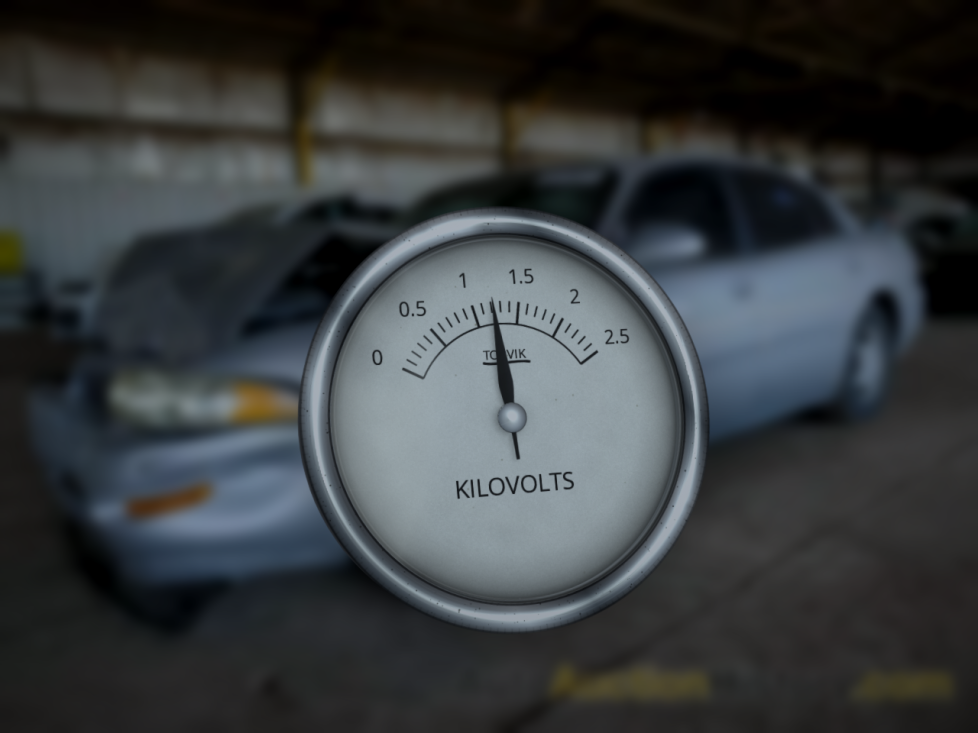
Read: 1.2 (kV)
